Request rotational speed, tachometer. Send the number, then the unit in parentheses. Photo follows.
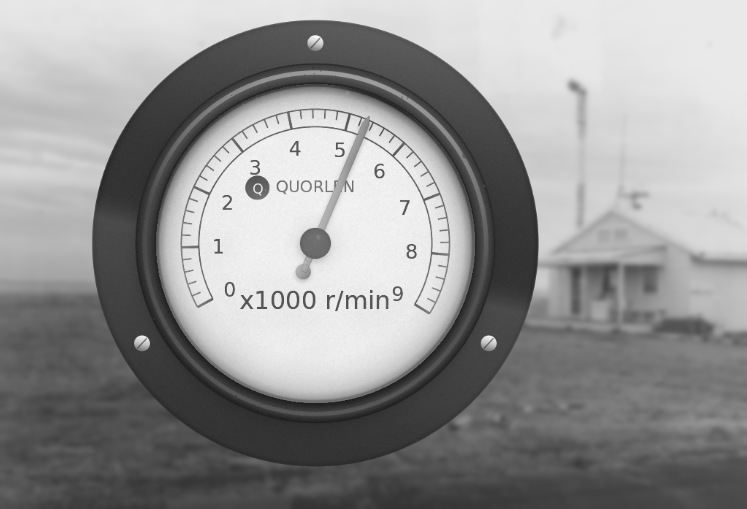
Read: 5300 (rpm)
